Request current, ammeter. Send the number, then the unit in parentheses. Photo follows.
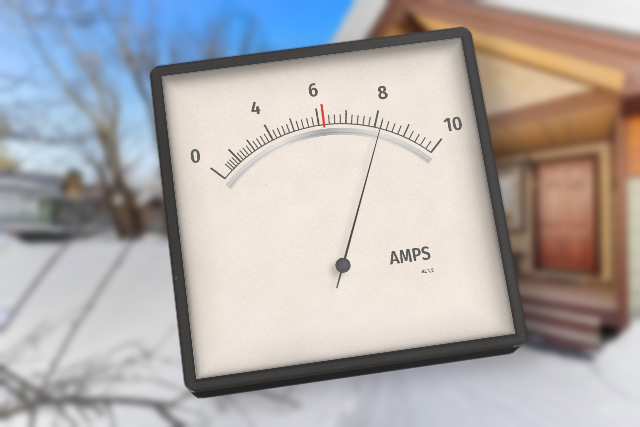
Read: 8.2 (A)
